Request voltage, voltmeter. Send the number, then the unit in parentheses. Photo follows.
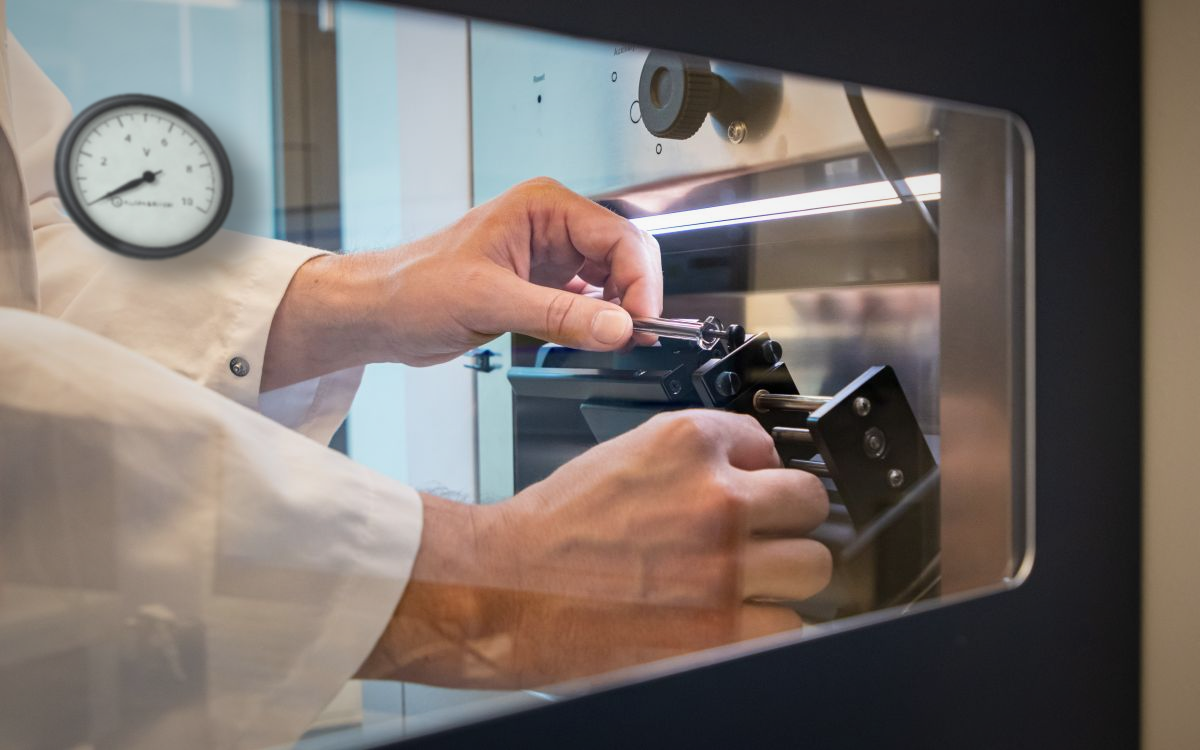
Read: 0 (V)
